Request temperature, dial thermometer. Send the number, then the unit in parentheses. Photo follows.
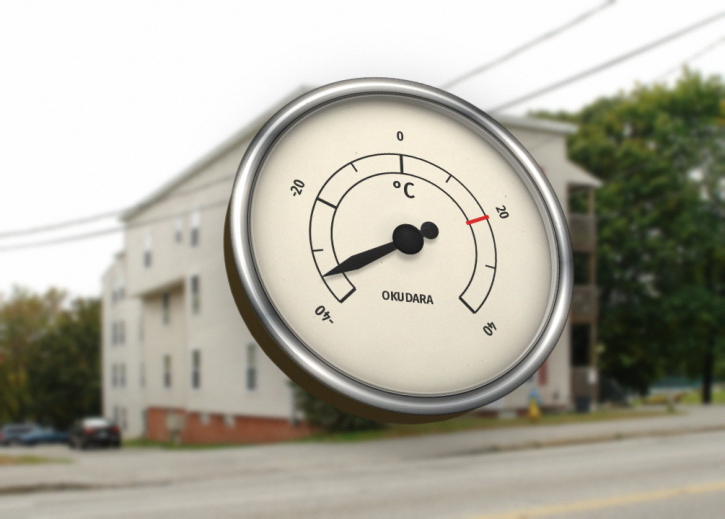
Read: -35 (°C)
